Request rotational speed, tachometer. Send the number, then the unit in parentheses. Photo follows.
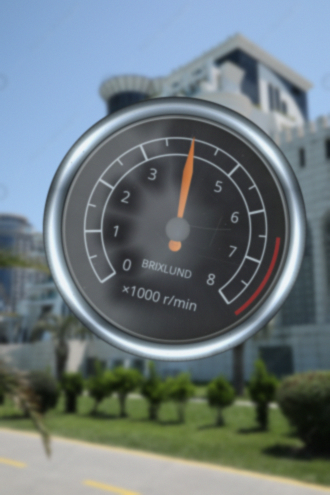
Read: 4000 (rpm)
